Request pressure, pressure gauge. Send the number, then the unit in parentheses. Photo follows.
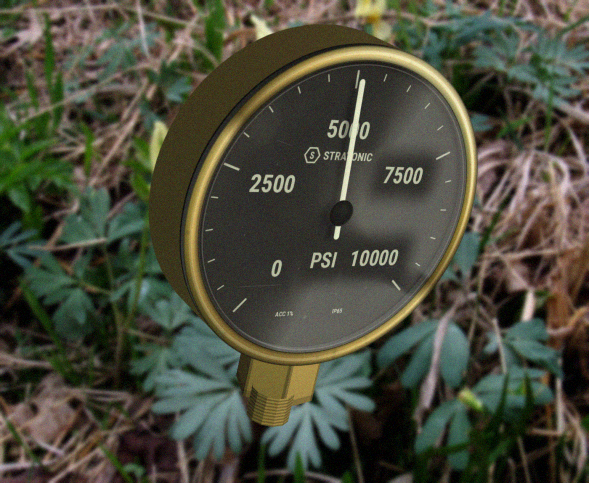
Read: 5000 (psi)
